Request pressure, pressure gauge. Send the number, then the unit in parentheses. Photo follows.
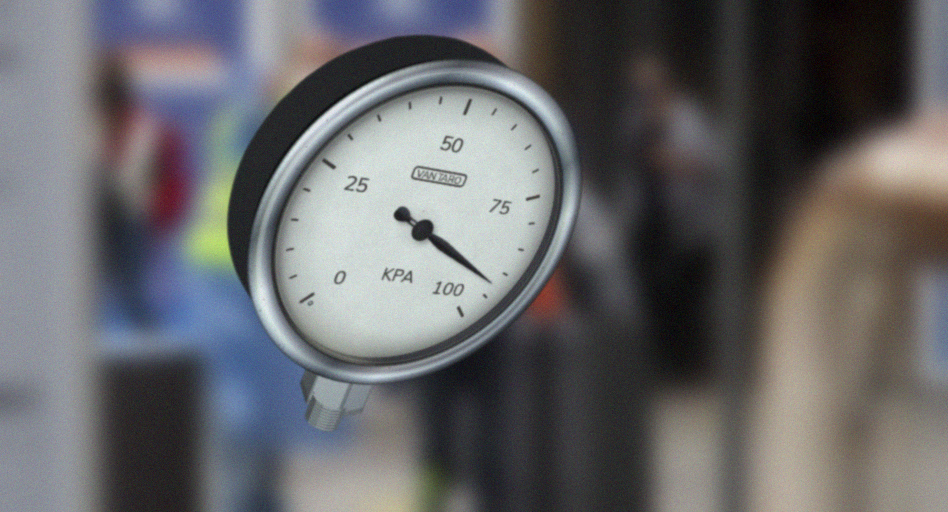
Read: 92.5 (kPa)
